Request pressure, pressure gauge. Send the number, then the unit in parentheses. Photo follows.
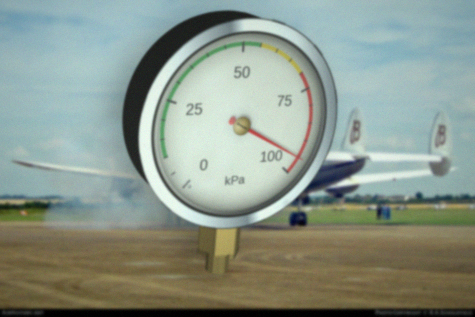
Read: 95 (kPa)
